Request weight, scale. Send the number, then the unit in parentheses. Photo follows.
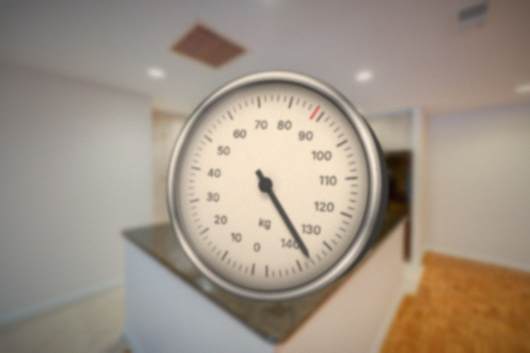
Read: 136 (kg)
